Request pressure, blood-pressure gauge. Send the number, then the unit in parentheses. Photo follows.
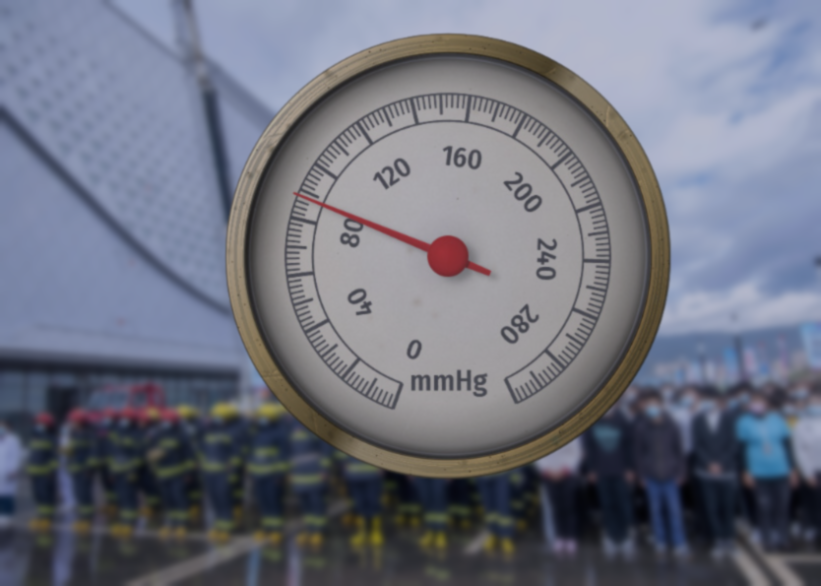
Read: 88 (mmHg)
